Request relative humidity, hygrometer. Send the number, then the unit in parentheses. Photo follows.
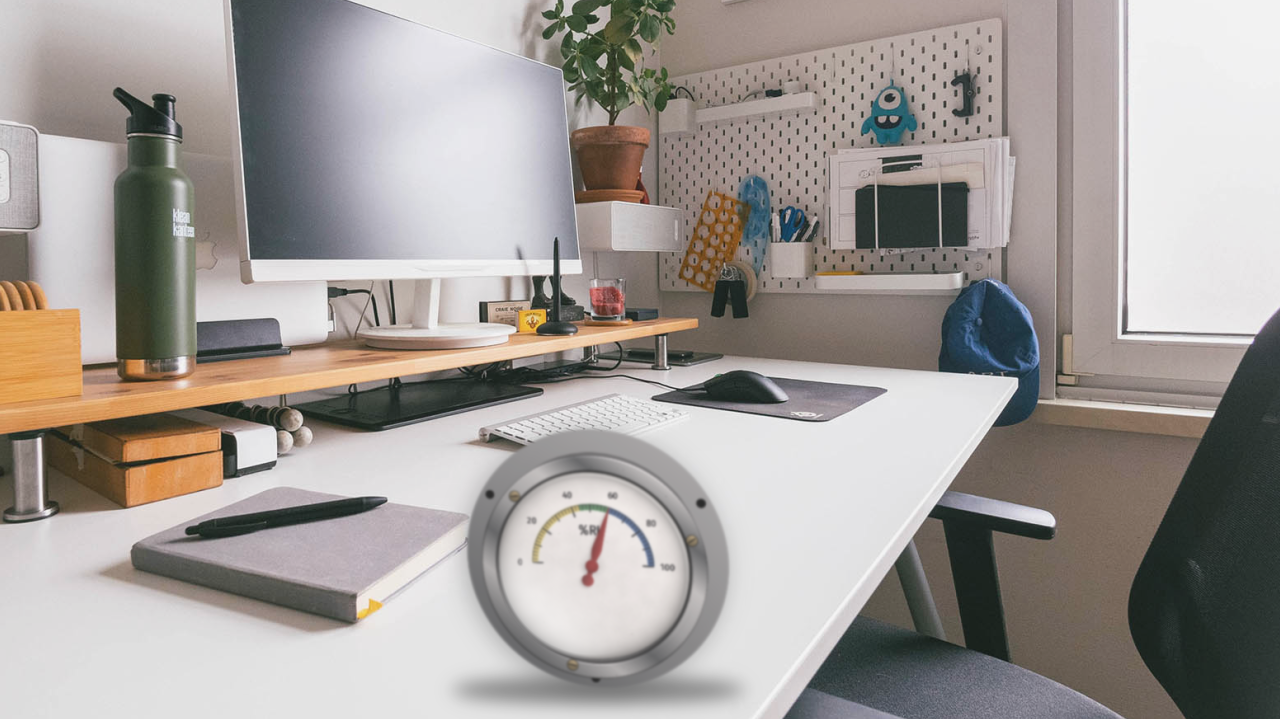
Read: 60 (%)
